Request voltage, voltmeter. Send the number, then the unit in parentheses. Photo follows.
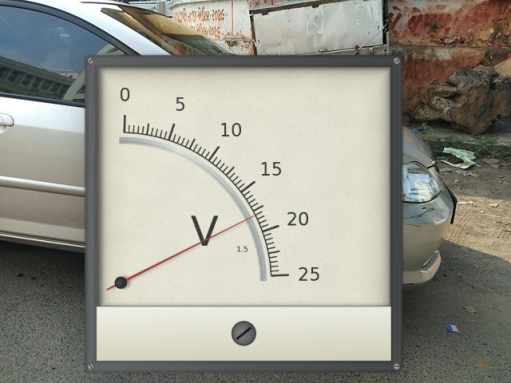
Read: 18 (V)
